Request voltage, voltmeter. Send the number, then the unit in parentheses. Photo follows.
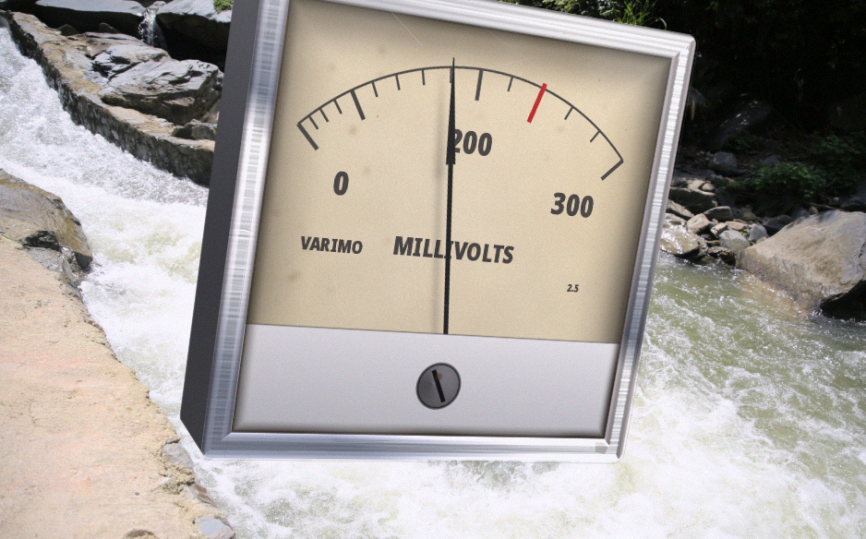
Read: 180 (mV)
